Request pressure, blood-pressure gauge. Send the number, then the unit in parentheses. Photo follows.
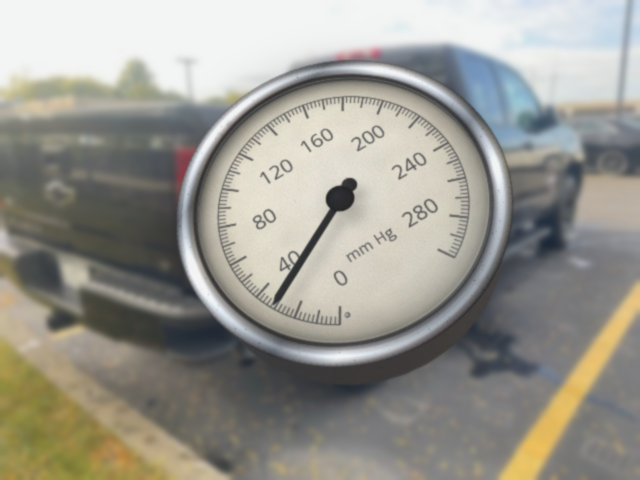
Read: 30 (mmHg)
